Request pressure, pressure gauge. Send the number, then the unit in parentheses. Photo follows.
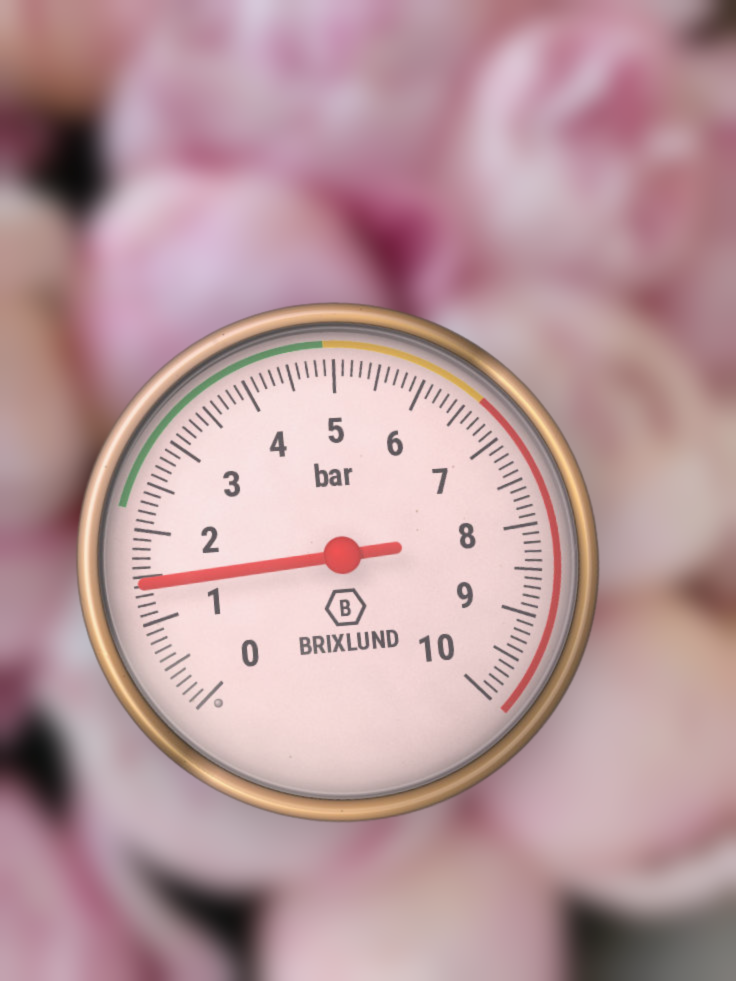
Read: 1.4 (bar)
